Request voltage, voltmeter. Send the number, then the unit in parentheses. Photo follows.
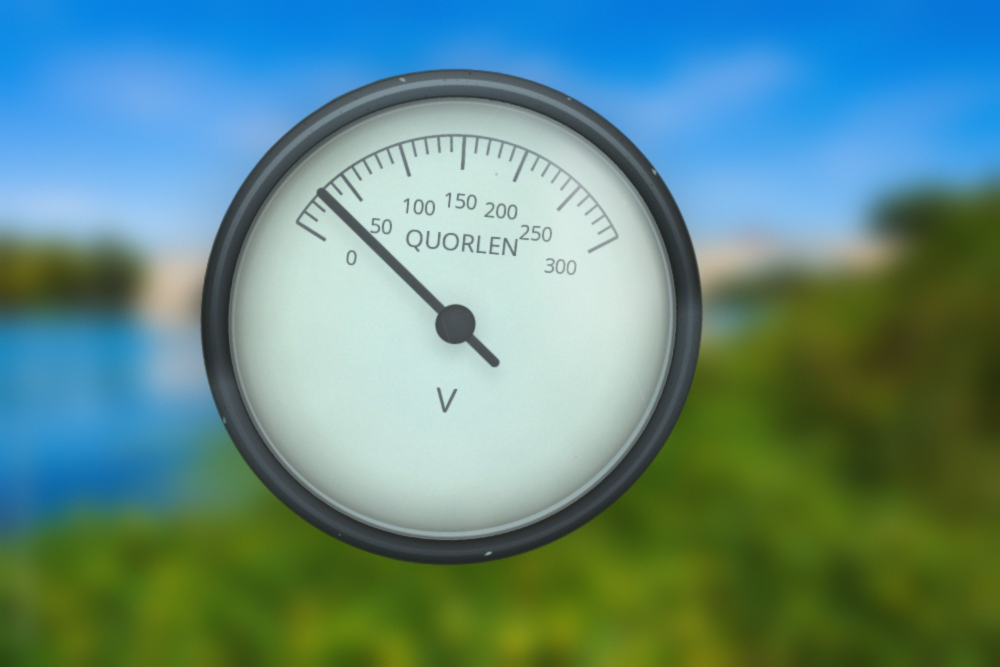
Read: 30 (V)
